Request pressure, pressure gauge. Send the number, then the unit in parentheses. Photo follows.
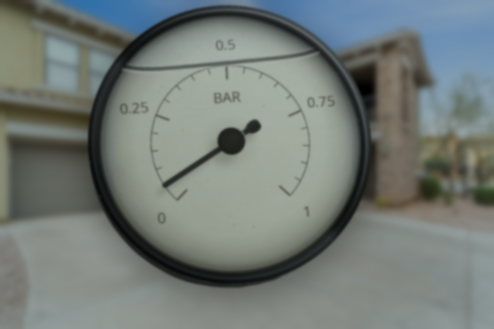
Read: 0.05 (bar)
